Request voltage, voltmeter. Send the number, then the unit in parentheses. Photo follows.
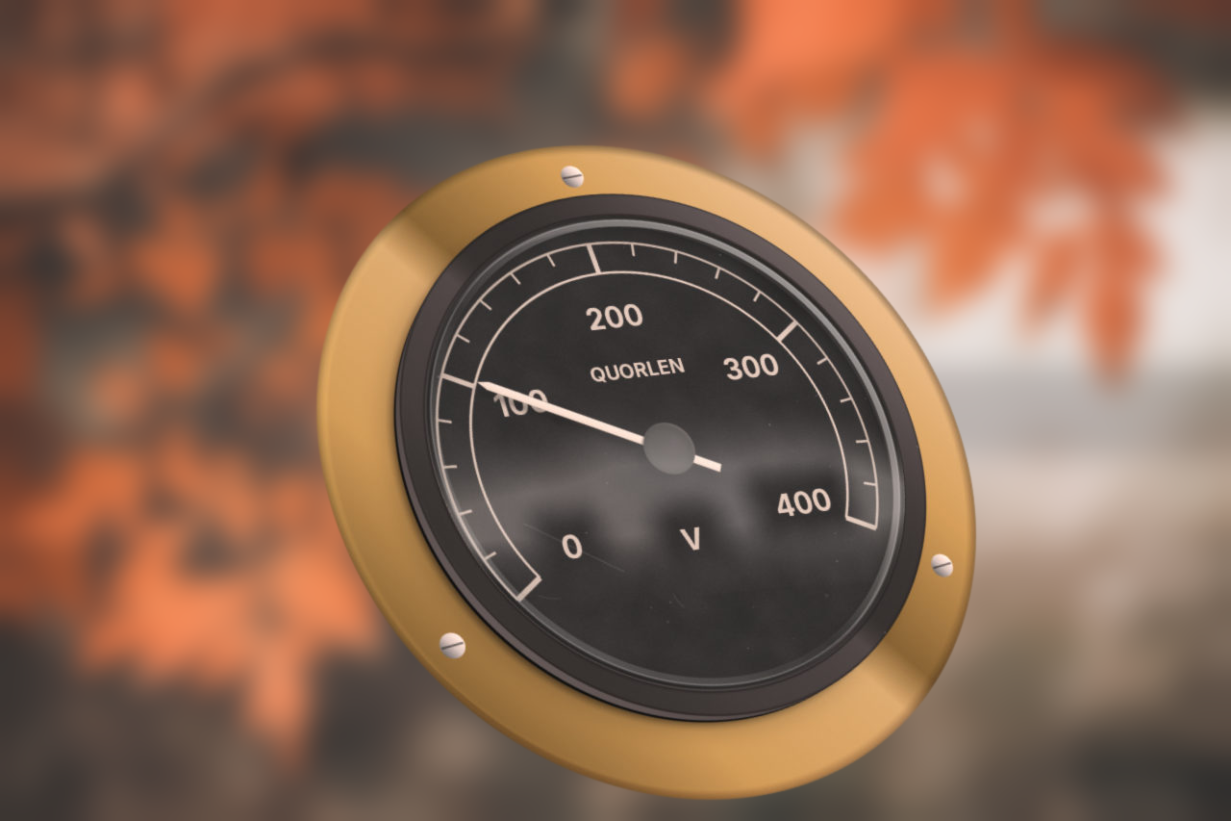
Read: 100 (V)
